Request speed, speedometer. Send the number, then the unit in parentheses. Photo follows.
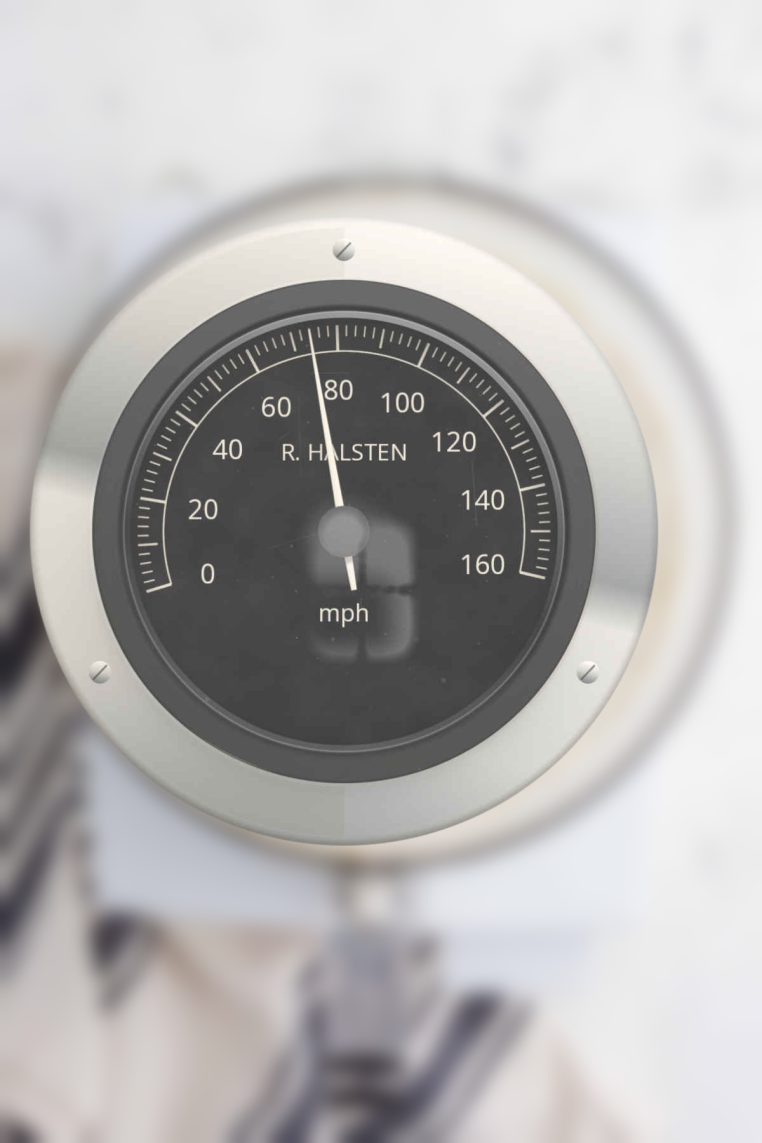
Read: 74 (mph)
